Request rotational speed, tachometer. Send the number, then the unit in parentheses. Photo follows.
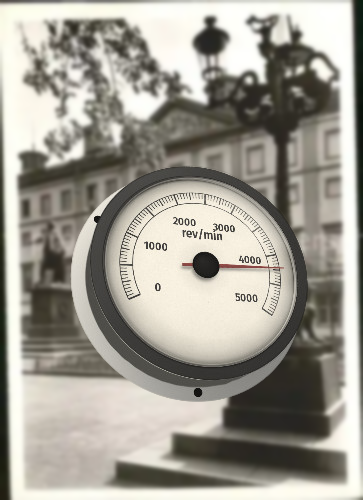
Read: 4250 (rpm)
